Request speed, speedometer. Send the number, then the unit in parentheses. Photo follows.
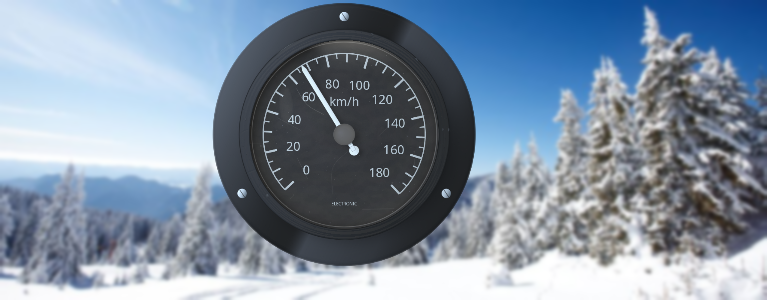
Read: 67.5 (km/h)
